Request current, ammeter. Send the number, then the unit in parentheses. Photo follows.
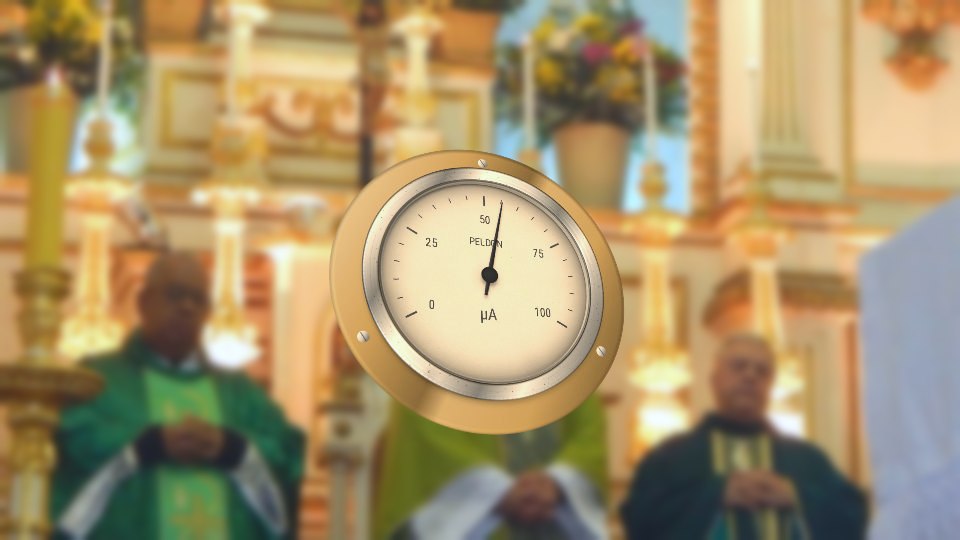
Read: 55 (µA)
